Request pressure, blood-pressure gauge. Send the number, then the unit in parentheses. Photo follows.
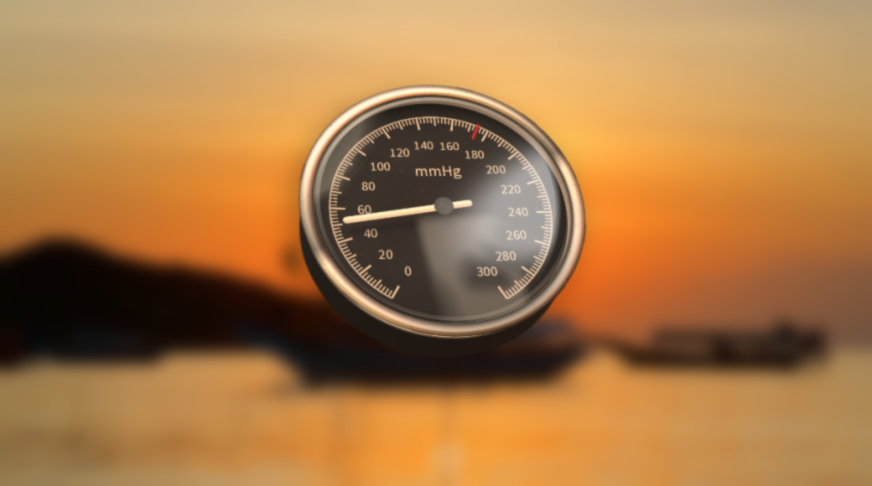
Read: 50 (mmHg)
